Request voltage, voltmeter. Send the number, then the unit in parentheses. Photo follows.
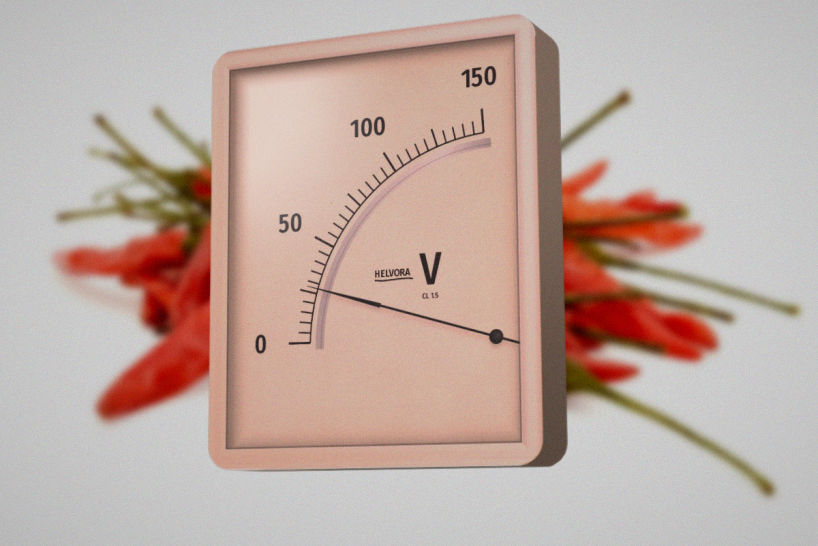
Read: 27.5 (V)
